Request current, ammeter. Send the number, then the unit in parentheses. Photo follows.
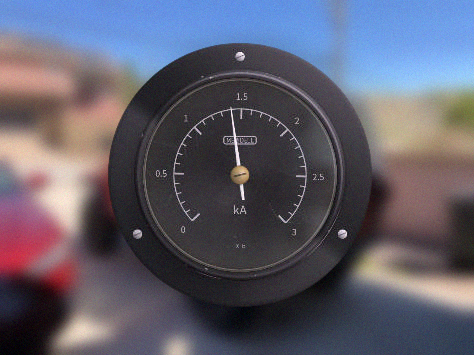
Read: 1.4 (kA)
